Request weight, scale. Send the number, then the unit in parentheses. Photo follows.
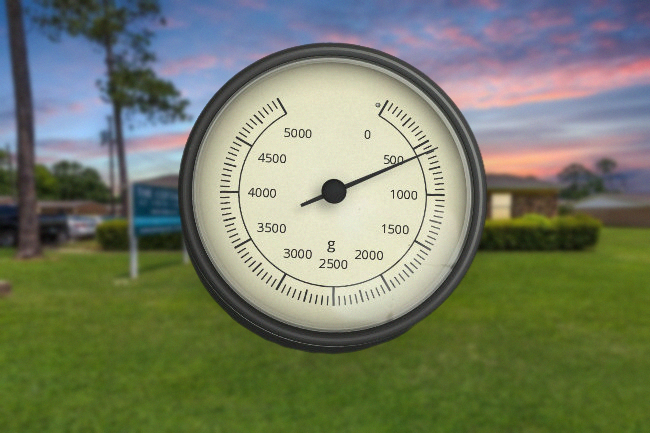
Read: 600 (g)
